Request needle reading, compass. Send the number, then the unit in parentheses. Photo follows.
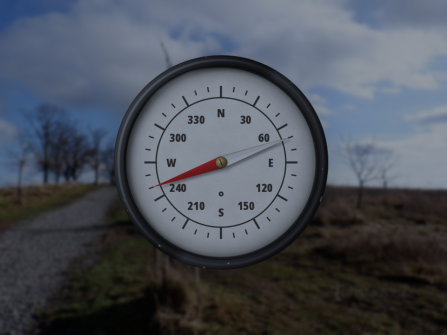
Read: 250 (°)
